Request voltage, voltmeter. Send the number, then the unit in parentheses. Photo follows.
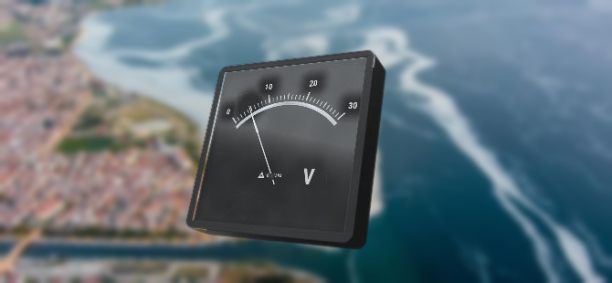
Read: 5 (V)
